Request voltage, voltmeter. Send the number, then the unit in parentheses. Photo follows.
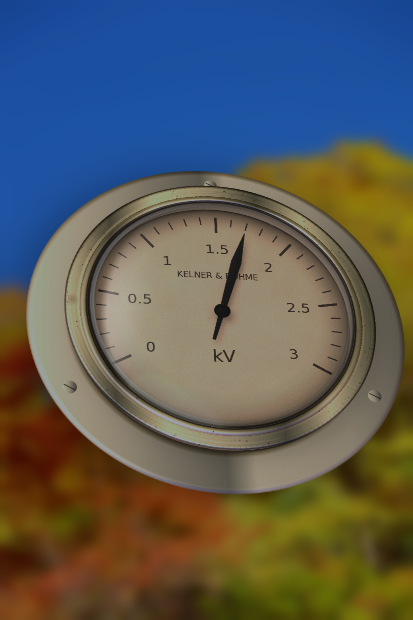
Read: 1.7 (kV)
